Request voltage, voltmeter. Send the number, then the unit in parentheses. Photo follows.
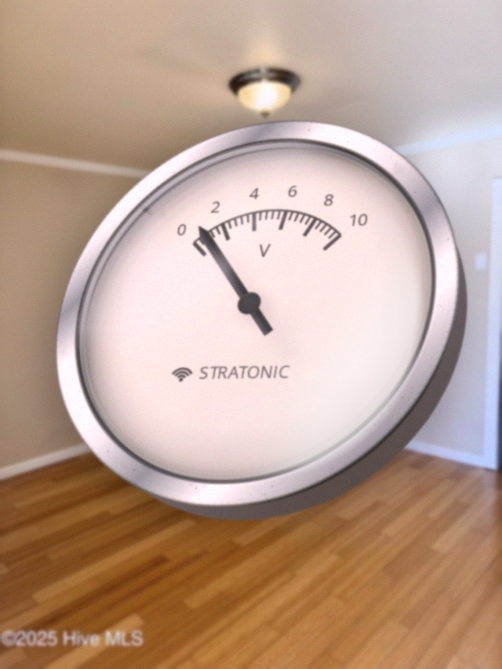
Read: 0.8 (V)
